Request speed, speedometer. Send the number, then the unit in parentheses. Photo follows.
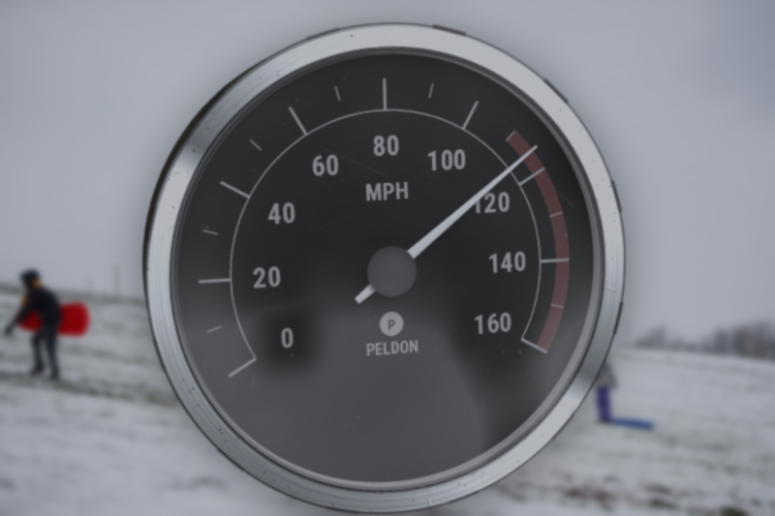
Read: 115 (mph)
